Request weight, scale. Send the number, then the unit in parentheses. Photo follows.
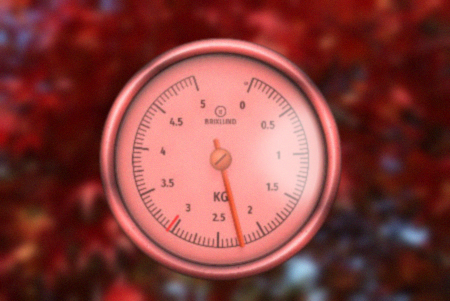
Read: 2.25 (kg)
